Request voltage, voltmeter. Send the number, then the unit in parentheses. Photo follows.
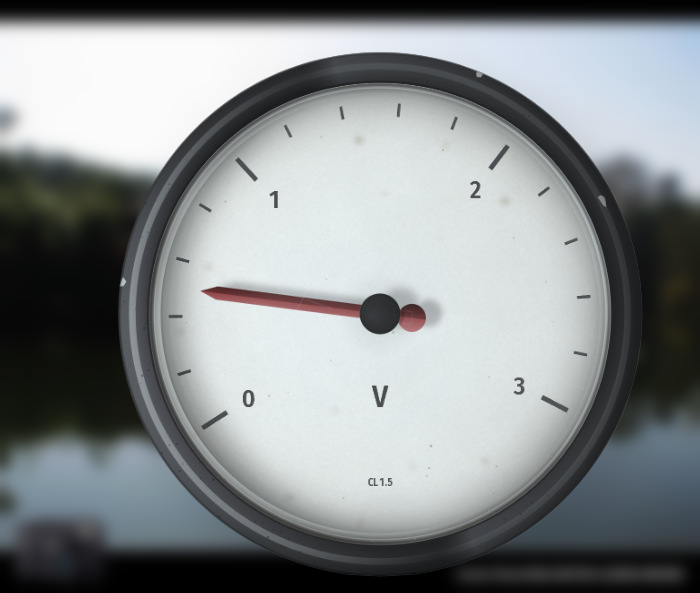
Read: 0.5 (V)
